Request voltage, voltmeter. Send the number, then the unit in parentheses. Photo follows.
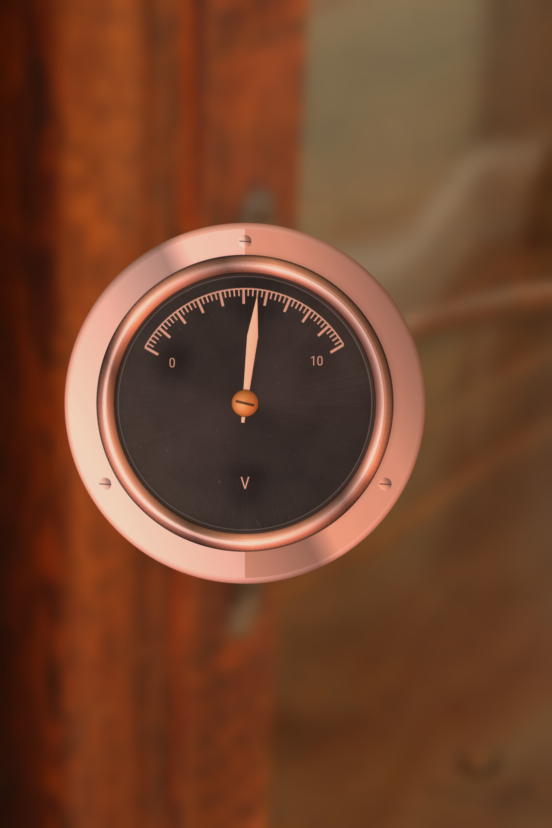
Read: 5.6 (V)
